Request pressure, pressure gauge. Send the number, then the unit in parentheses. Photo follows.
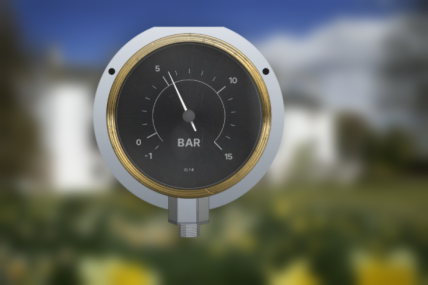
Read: 5.5 (bar)
